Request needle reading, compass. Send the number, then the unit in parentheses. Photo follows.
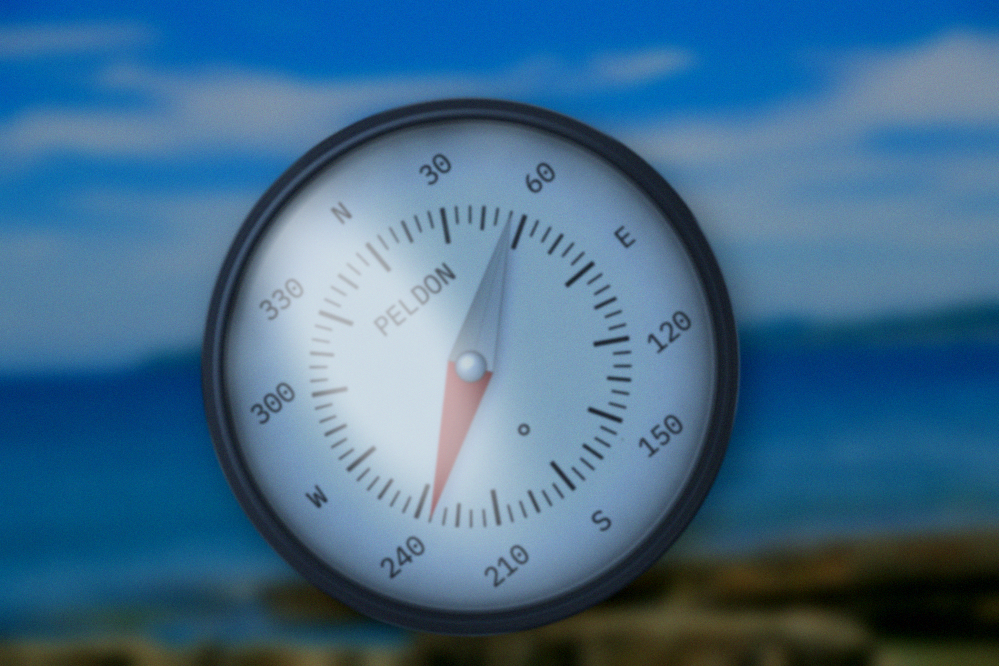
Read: 235 (°)
